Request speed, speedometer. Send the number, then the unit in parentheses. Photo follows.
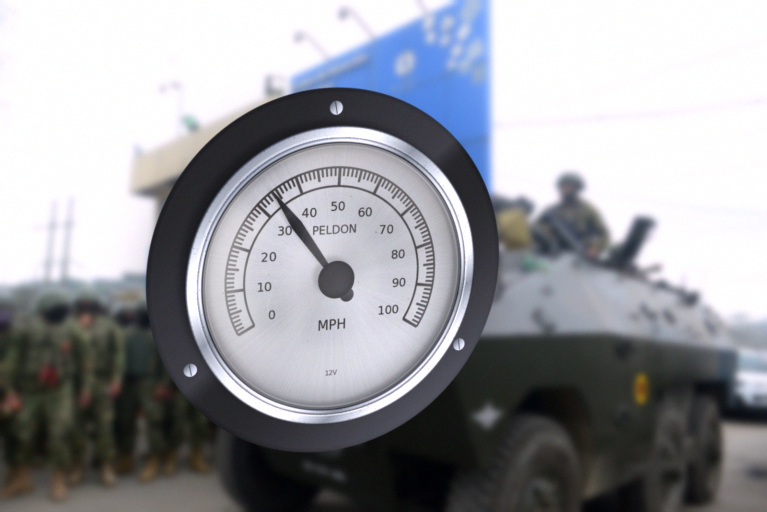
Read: 34 (mph)
